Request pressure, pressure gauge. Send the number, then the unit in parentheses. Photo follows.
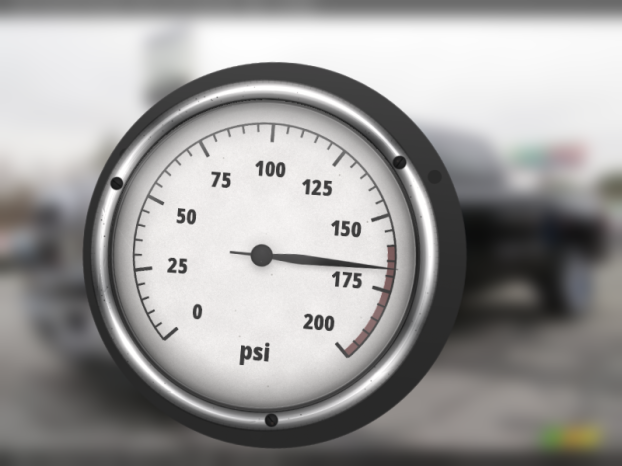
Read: 167.5 (psi)
